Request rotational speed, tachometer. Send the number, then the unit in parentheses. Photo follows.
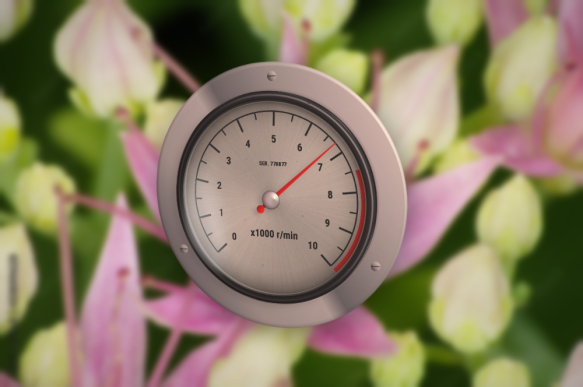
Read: 6750 (rpm)
